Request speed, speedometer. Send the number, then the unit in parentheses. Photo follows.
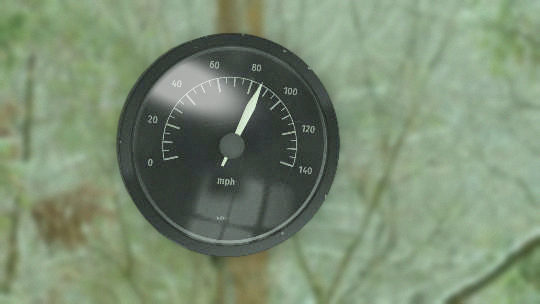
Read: 85 (mph)
